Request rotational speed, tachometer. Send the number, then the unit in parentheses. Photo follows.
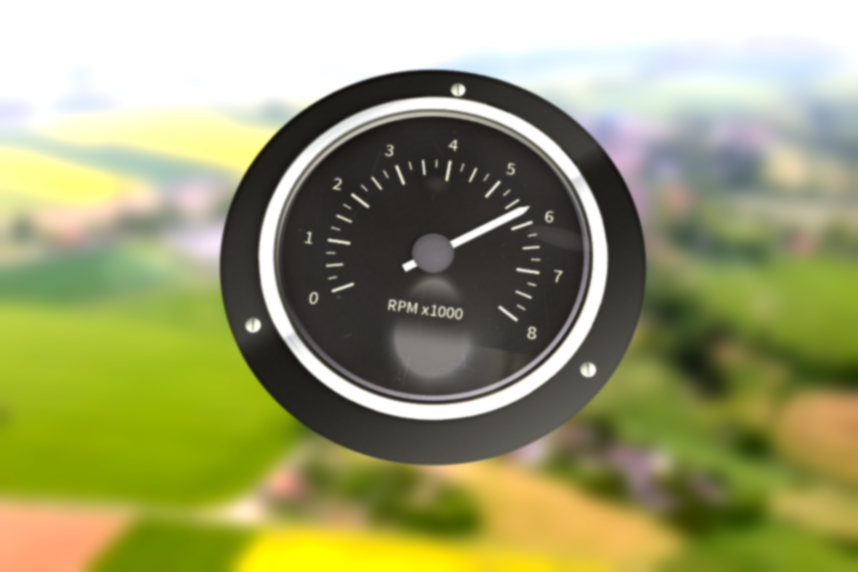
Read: 5750 (rpm)
